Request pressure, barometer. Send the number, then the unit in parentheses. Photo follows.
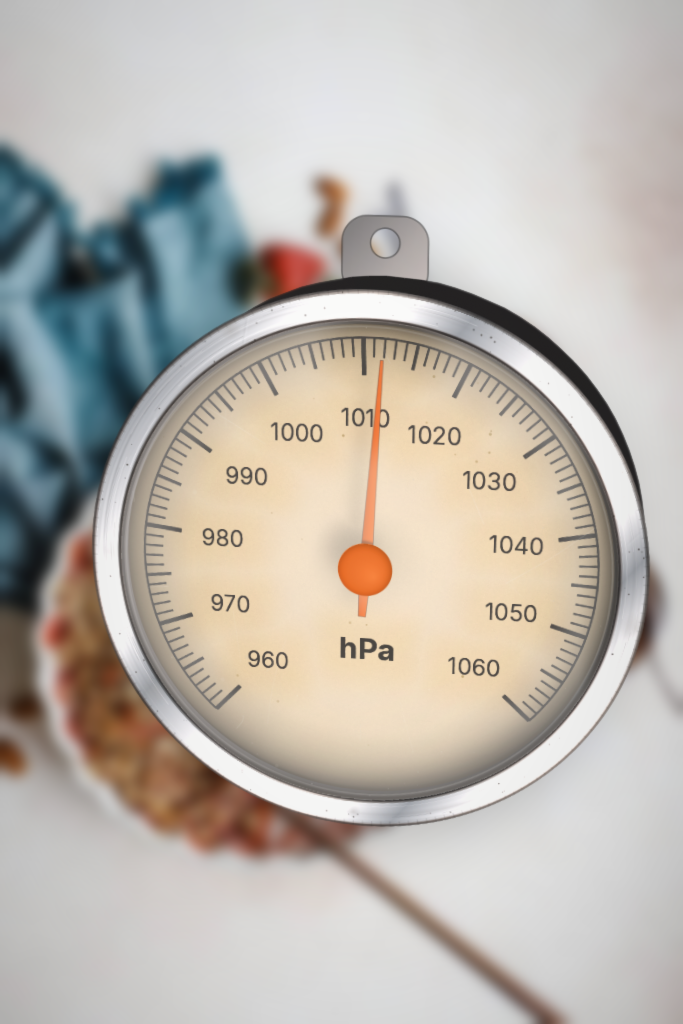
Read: 1012 (hPa)
